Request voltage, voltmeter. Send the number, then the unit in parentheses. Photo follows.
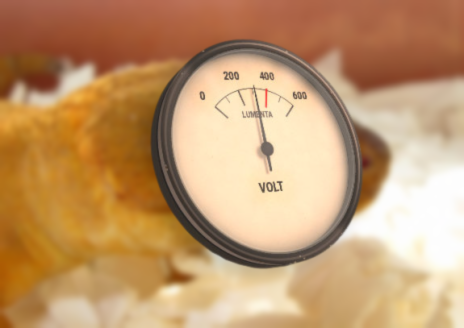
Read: 300 (V)
